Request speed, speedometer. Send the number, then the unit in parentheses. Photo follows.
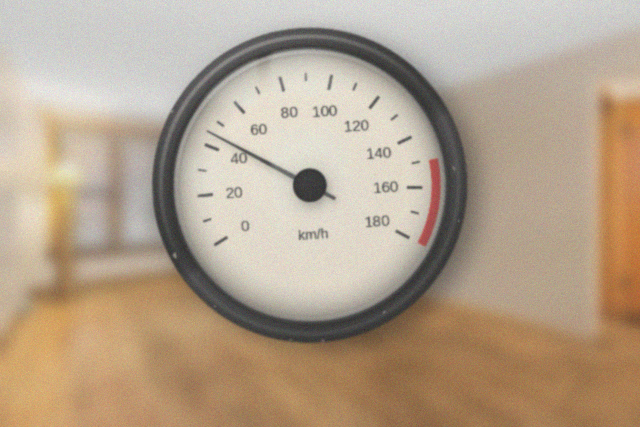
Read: 45 (km/h)
